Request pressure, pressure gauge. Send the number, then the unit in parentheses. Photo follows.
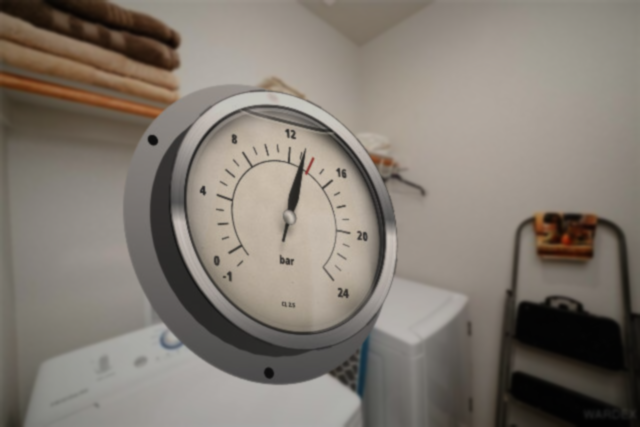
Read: 13 (bar)
